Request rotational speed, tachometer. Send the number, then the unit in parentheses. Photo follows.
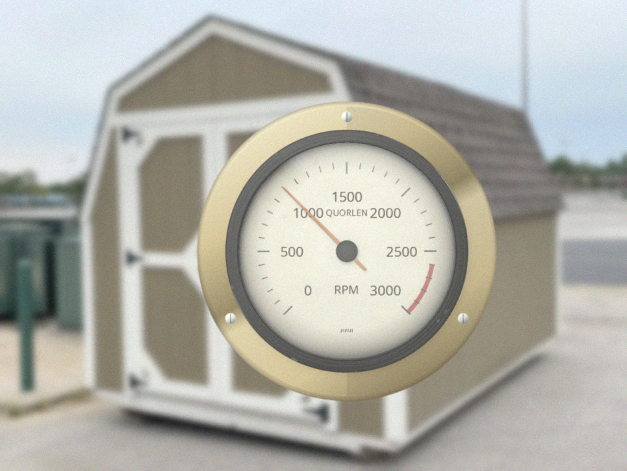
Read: 1000 (rpm)
